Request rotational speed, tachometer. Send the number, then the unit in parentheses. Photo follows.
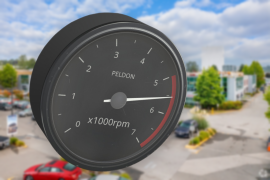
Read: 5500 (rpm)
